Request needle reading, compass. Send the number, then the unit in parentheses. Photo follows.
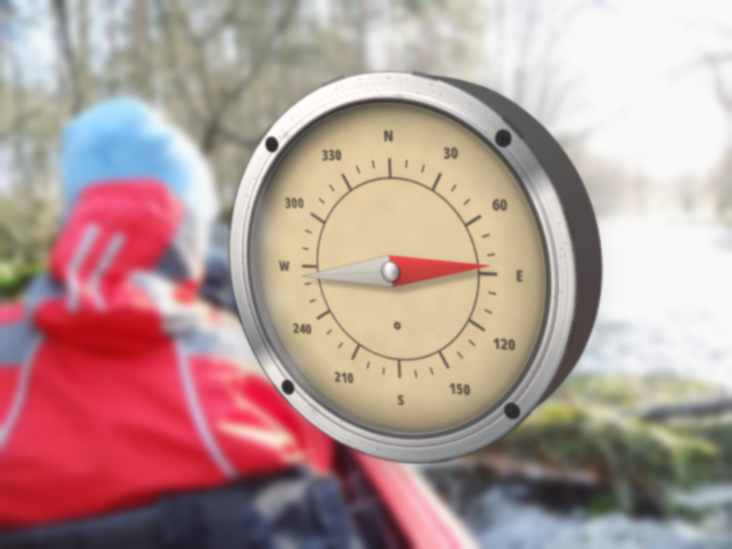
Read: 85 (°)
